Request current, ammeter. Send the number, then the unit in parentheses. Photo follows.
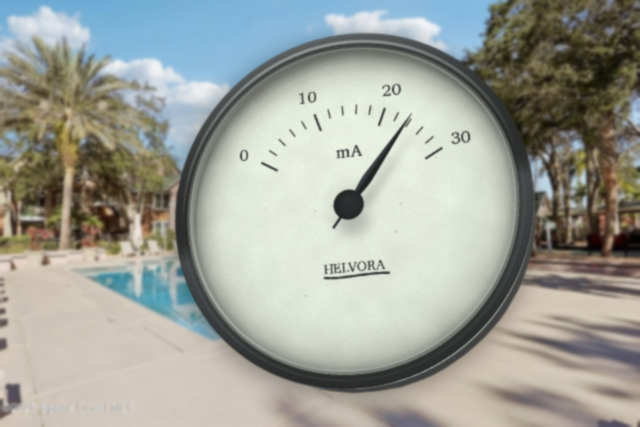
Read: 24 (mA)
